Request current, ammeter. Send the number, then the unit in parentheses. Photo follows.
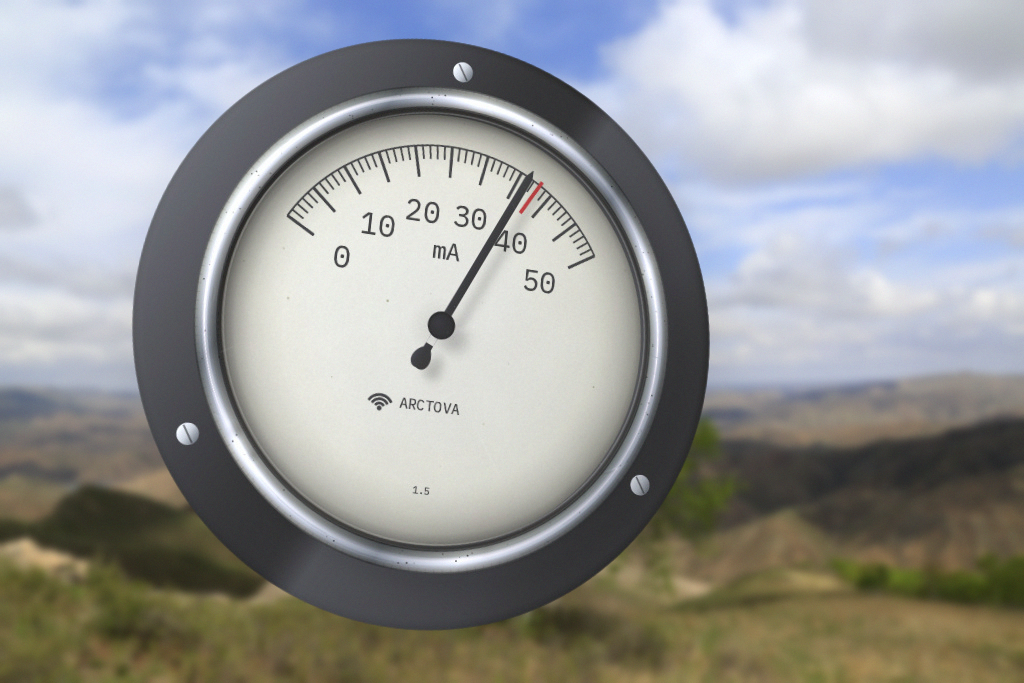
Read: 36 (mA)
